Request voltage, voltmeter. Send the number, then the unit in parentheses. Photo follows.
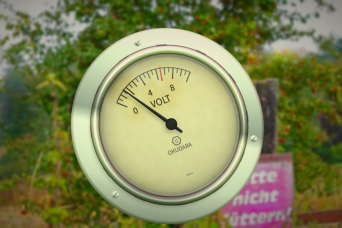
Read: 1.5 (V)
